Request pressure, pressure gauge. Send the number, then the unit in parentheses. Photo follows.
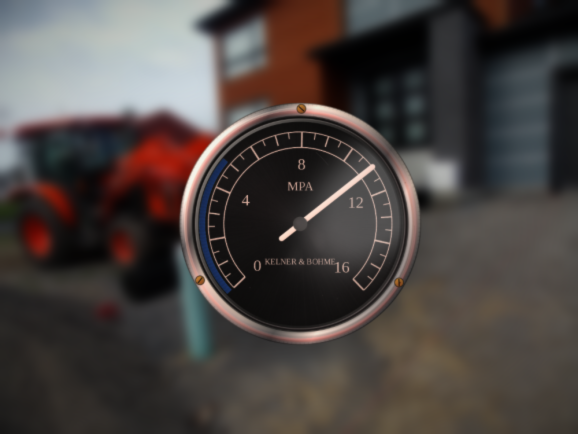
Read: 11 (MPa)
